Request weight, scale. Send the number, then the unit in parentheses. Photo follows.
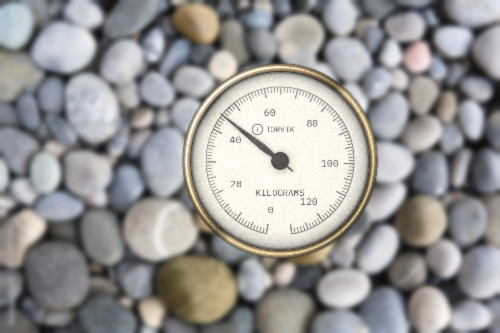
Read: 45 (kg)
